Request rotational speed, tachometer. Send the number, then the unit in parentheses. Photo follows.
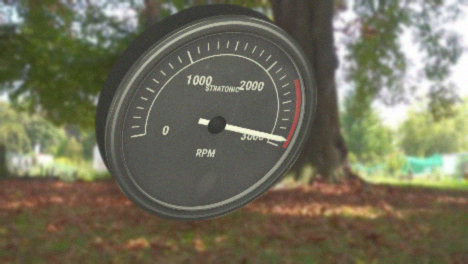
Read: 2900 (rpm)
